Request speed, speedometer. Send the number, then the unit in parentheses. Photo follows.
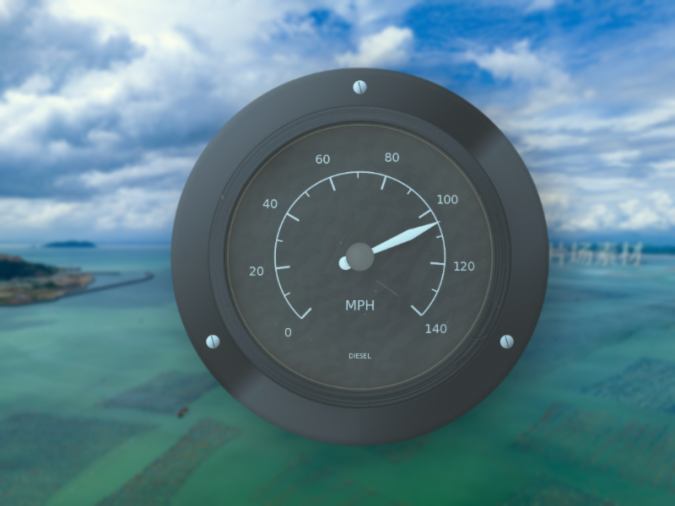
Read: 105 (mph)
